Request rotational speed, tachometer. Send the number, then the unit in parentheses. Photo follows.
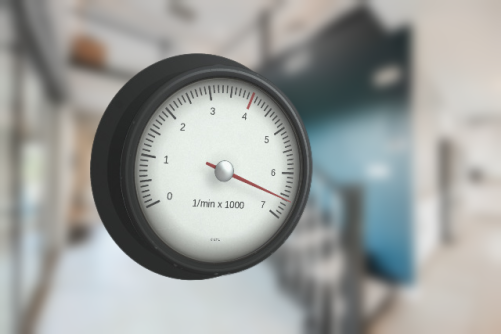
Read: 6600 (rpm)
